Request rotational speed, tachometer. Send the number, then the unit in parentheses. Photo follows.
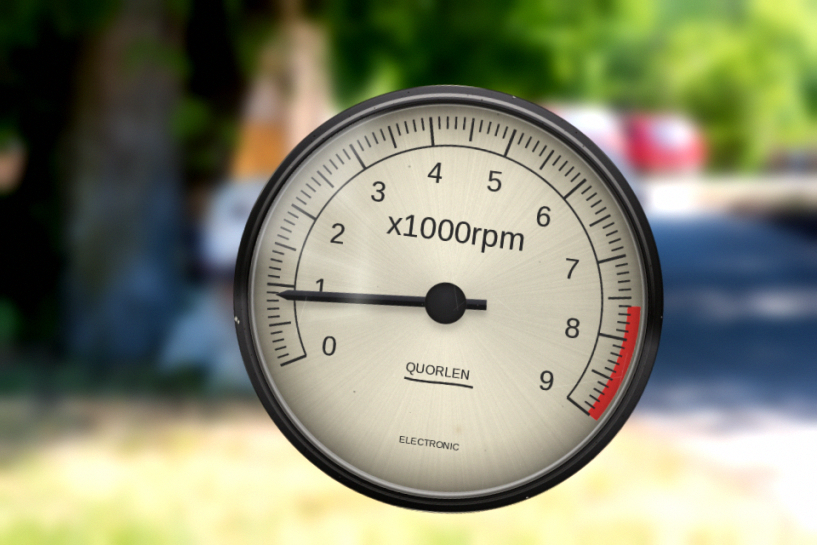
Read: 900 (rpm)
